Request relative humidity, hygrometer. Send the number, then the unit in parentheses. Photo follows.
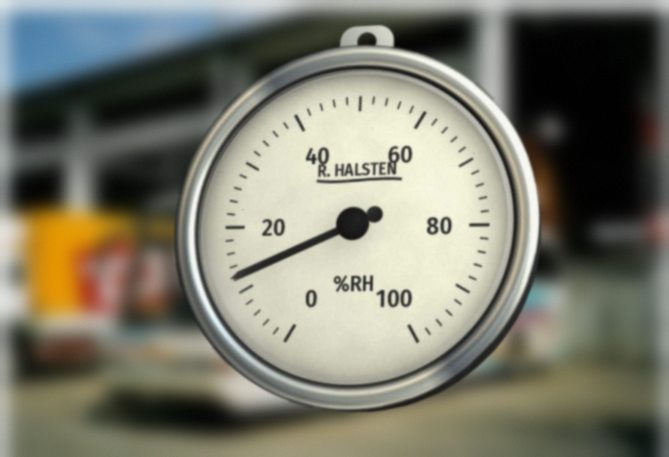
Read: 12 (%)
